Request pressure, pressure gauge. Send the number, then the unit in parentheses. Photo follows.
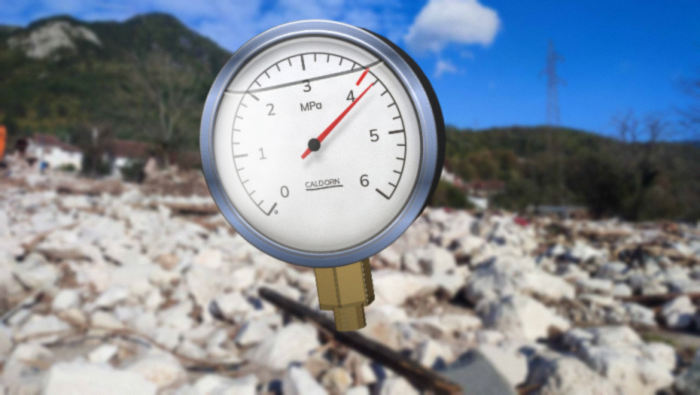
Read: 4.2 (MPa)
